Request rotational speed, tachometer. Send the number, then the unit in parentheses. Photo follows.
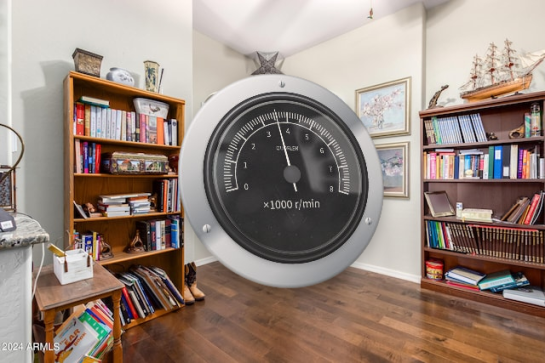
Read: 3500 (rpm)
